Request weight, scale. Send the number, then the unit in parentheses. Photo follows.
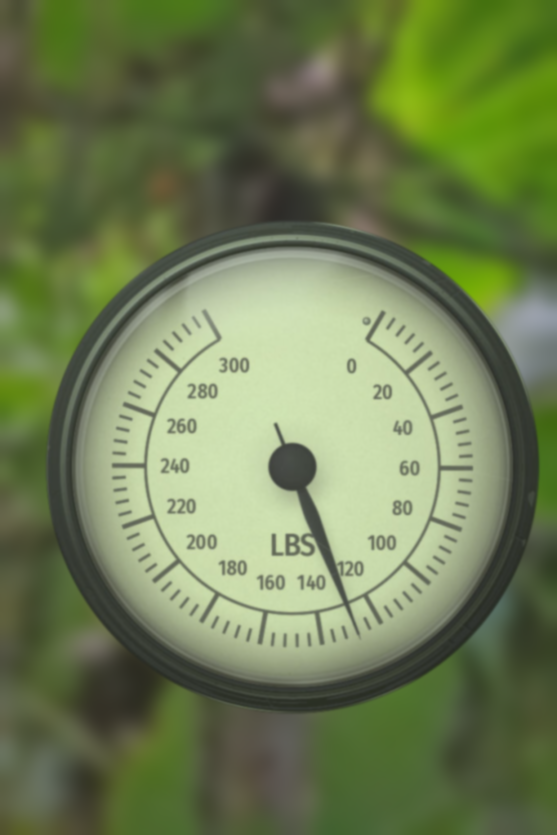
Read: 128 (lb)
